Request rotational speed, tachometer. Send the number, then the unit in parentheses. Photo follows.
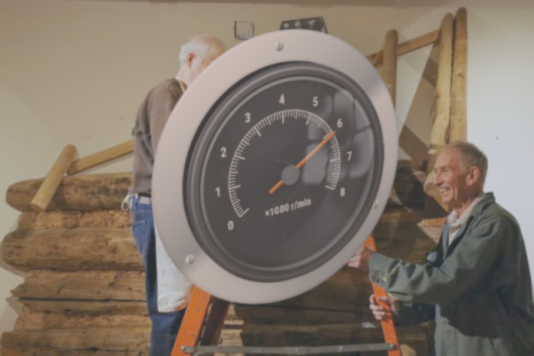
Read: 6000 (rpm)
